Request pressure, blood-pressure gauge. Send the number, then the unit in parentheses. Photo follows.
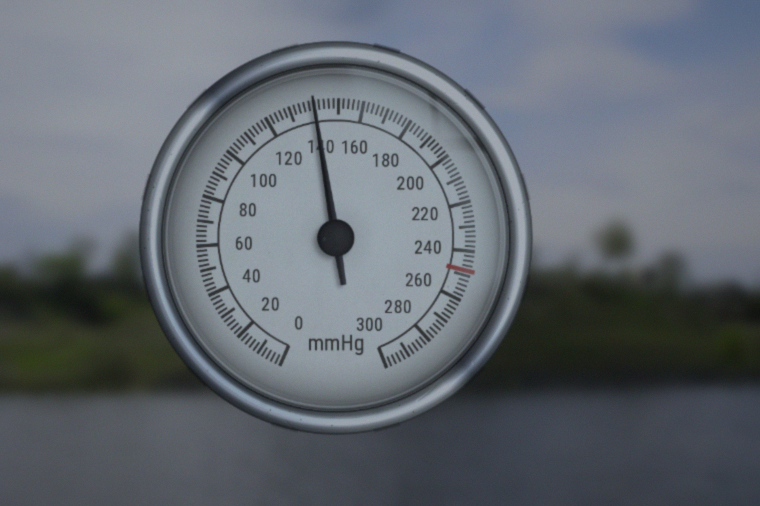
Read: 140 (mmHg)
